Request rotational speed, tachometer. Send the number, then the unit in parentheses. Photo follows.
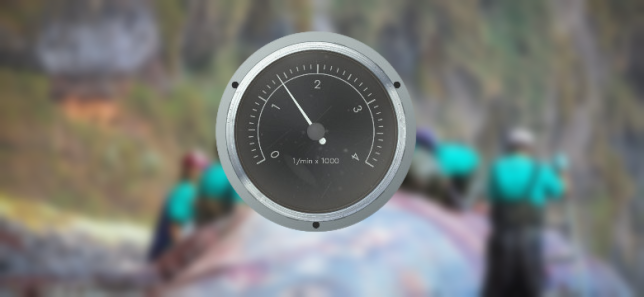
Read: 1400 (rpm)
